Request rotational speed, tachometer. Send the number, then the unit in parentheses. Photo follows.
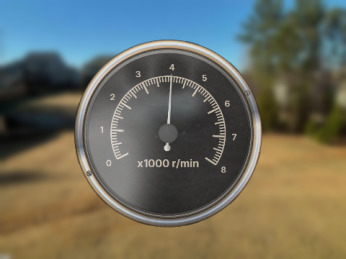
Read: 4000 (rpm)
